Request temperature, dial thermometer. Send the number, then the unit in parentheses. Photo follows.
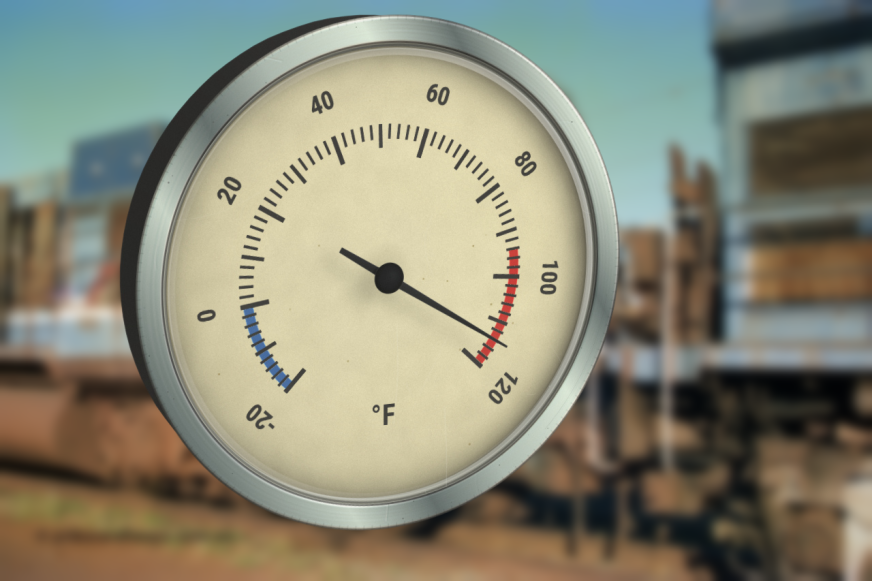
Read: 114 (°F)
